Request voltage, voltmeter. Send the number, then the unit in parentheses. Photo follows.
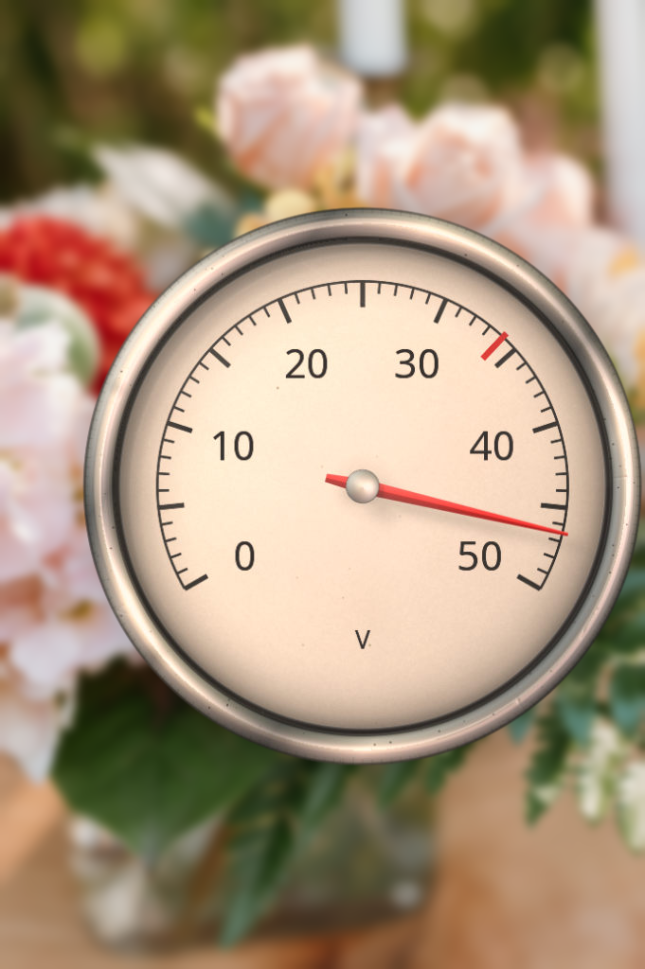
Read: 46.5 (V)
